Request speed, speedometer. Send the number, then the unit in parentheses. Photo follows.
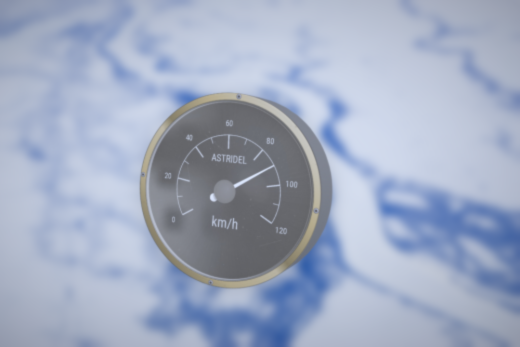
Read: 90 (km/h)
